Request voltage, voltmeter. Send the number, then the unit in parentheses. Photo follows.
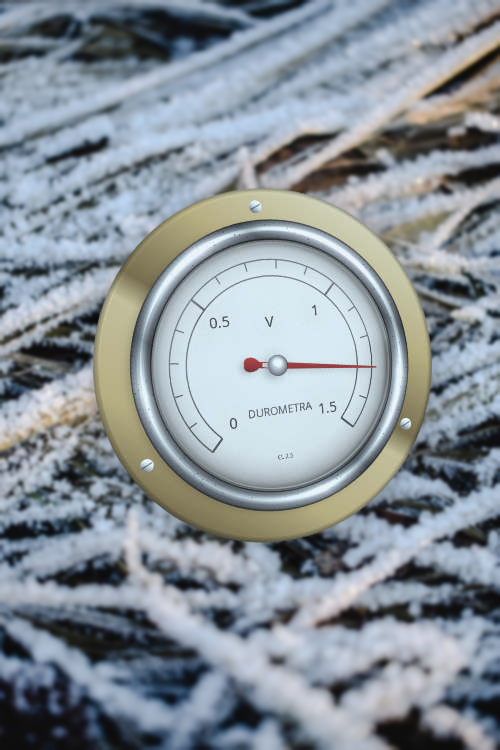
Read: 1.3 (V)
